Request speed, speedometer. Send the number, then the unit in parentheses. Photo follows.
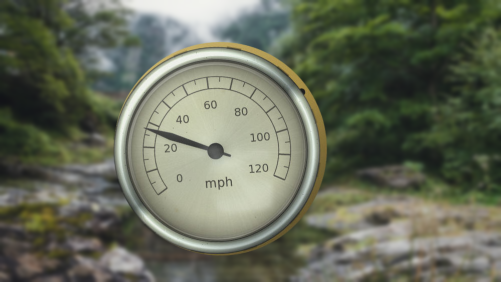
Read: 27.5 (mph)
